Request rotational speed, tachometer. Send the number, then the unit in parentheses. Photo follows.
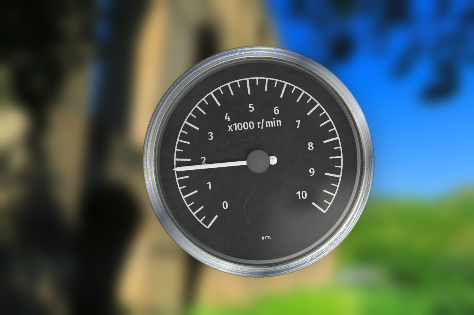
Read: 1750 (rpm)
